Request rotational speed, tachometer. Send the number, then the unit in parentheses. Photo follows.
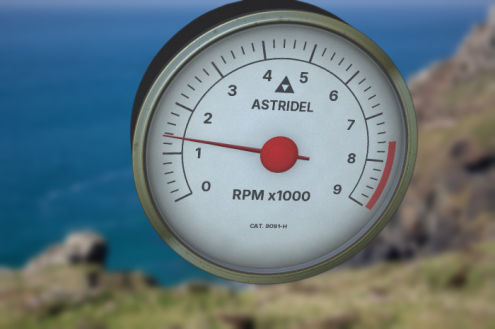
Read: 1400 (rpm)
